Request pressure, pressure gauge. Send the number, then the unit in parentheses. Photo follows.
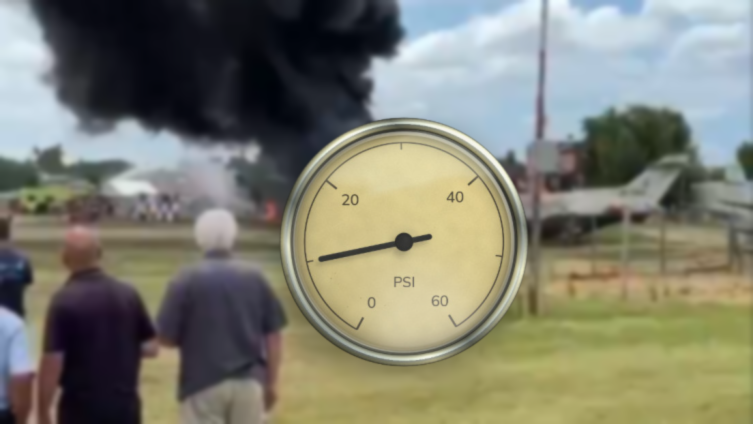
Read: 10 (psi)
